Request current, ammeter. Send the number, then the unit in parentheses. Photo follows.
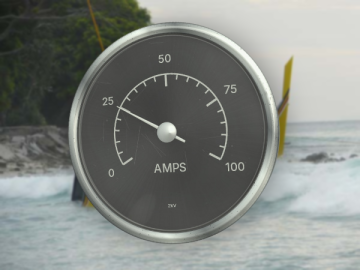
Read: 25 (A)
